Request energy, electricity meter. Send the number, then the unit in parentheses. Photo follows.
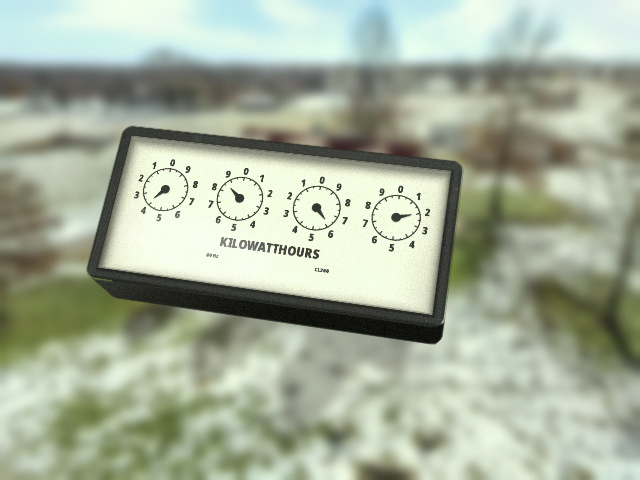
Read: 3862 (kWh)
